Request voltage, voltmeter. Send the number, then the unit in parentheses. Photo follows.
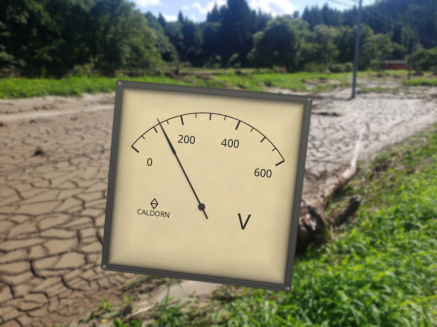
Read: 125 (V)
